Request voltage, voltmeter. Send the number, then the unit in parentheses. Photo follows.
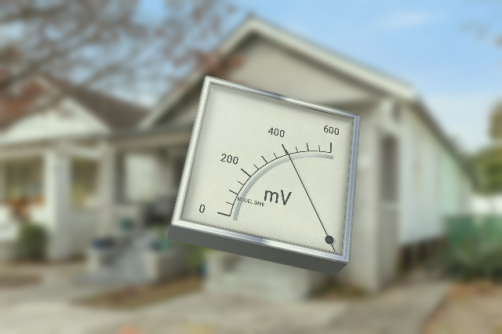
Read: 400 (mV)
